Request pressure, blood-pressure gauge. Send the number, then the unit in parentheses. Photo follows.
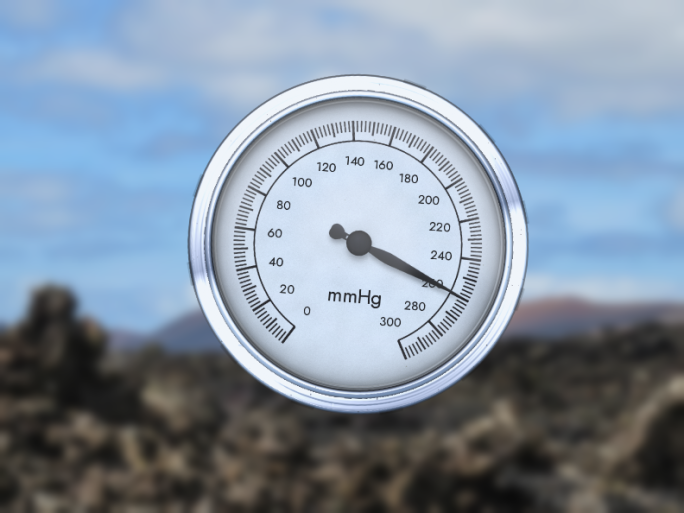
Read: 260 (mmHg)
